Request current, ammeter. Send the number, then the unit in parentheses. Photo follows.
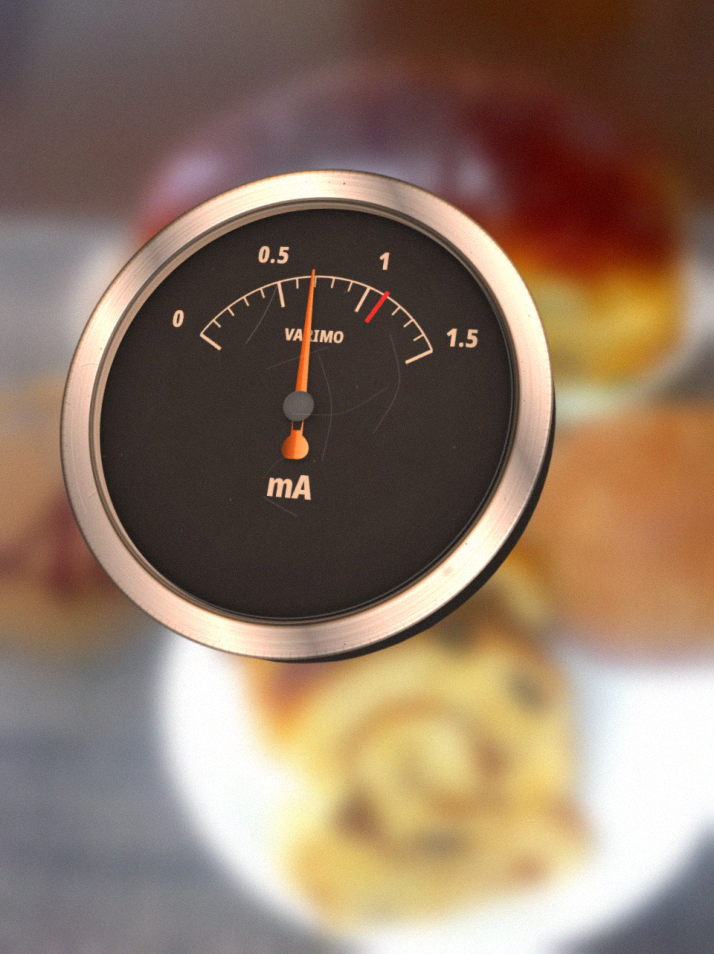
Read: 0.7 (mA)
